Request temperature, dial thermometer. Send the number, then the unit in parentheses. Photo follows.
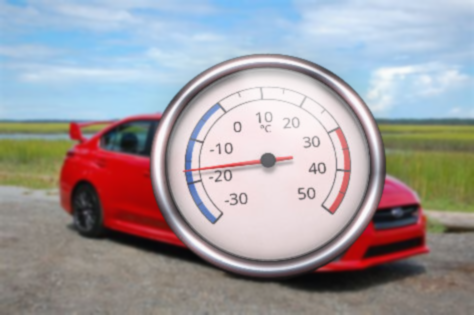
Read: -17.5 (°C)
